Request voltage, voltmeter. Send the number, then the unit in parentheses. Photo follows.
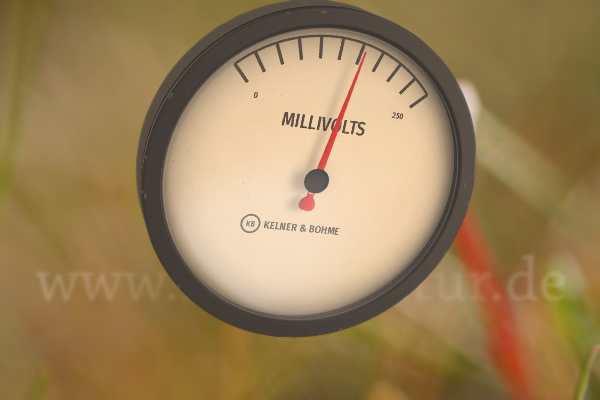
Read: 150 (mV)
